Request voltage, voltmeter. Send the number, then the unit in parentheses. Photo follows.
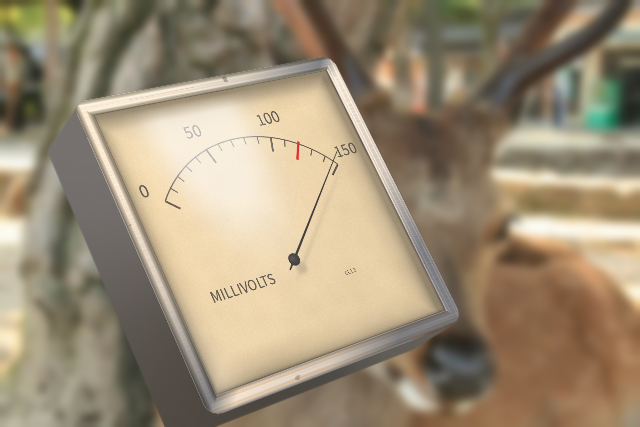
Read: 145 (mV)
